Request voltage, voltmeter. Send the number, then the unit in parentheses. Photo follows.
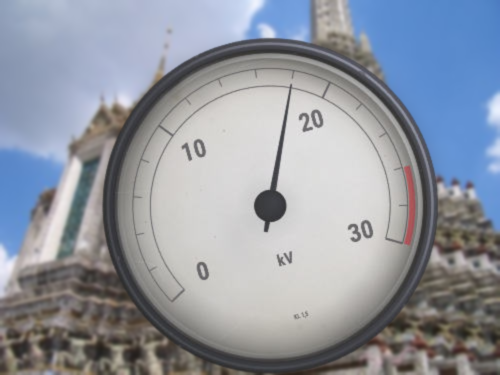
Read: 18 (kV)
